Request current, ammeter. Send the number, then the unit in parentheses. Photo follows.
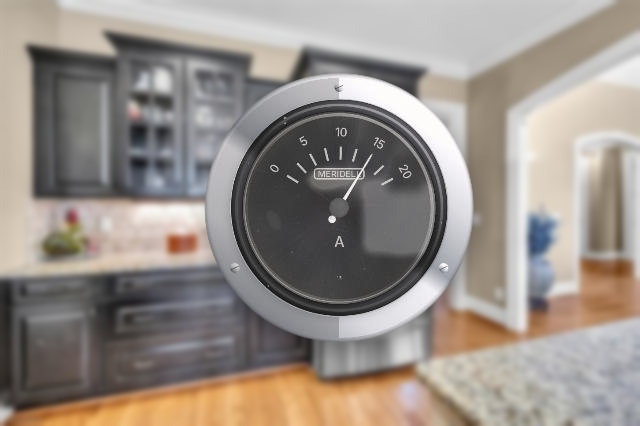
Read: 15 (A)
